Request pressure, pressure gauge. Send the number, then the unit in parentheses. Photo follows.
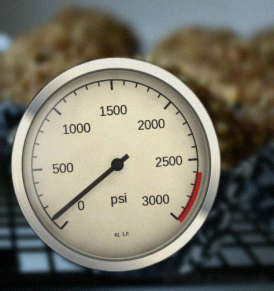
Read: 100 (psi)
